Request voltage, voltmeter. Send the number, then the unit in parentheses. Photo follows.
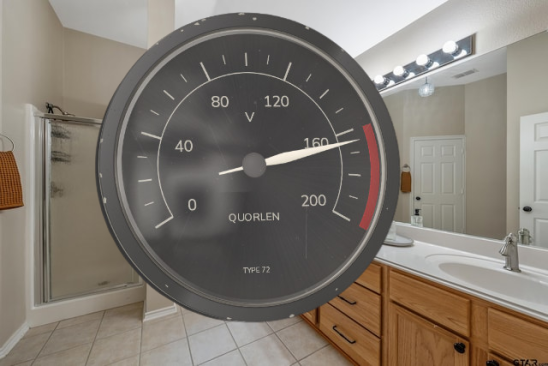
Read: 165 (V)
